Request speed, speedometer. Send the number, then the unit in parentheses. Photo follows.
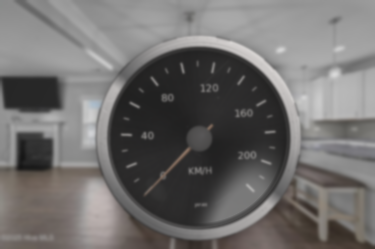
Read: 0 (km/h)
